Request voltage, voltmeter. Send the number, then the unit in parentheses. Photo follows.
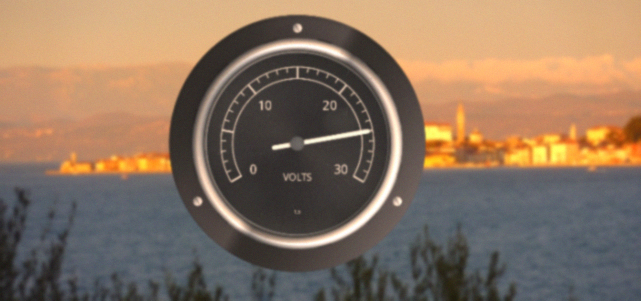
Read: 25 (V)
